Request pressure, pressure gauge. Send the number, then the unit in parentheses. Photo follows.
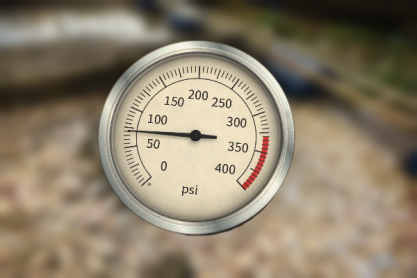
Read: 70 (psi)
